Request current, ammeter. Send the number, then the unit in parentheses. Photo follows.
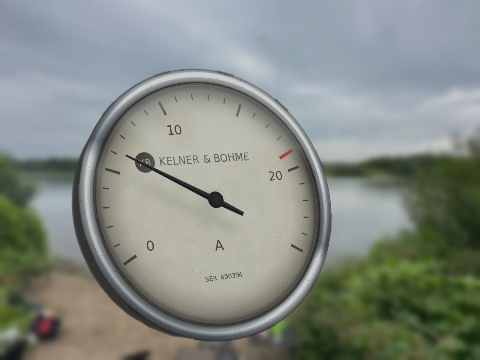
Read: 6 (A)
